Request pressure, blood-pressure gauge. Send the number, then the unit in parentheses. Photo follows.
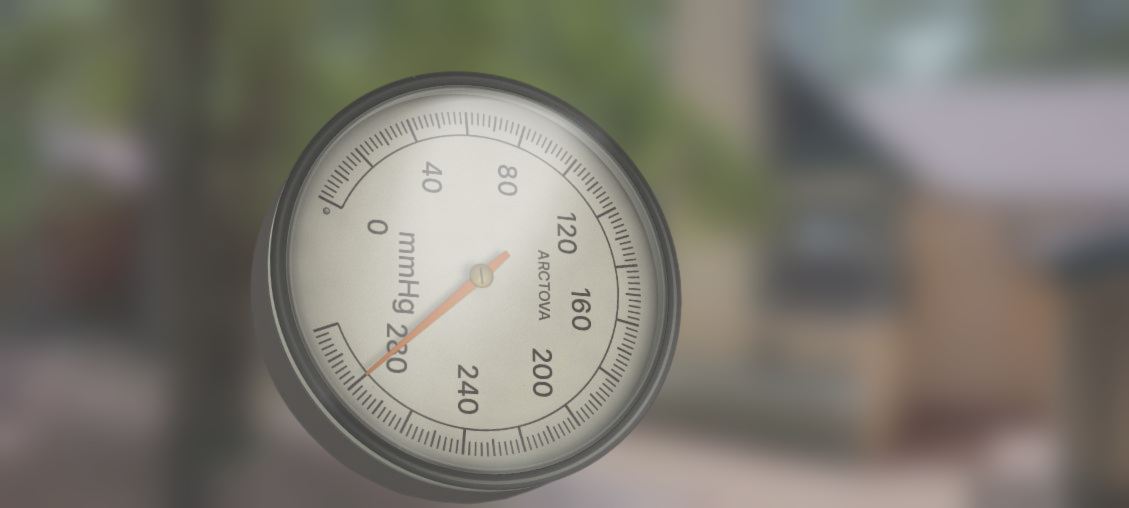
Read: 280 (mmHg)
